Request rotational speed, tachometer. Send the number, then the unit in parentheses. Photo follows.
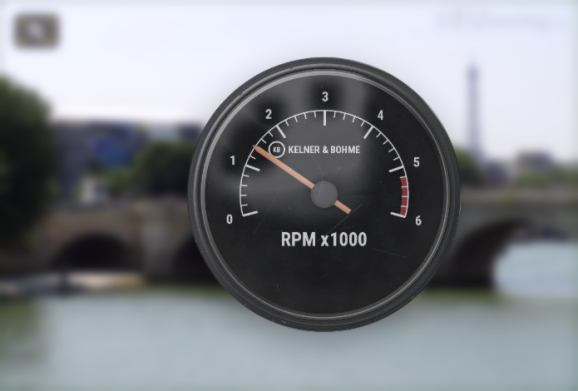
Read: 1400 (rpm)
